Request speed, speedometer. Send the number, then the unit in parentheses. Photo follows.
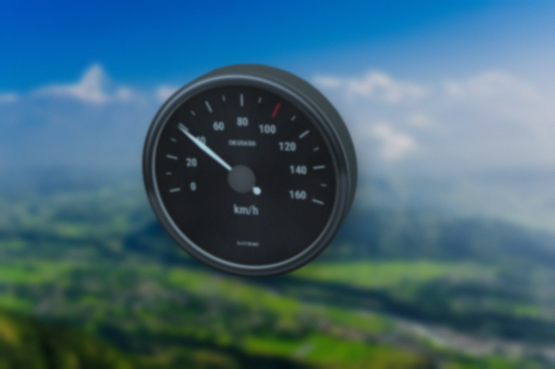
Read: 40 (km/h)
